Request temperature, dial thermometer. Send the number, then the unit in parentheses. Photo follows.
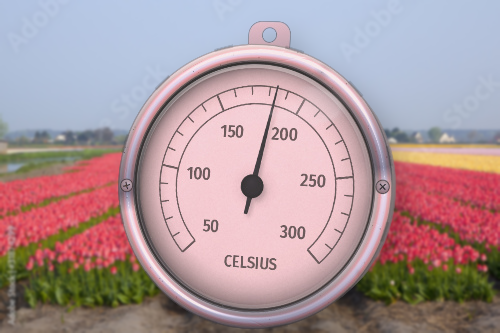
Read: 185 (°C)
